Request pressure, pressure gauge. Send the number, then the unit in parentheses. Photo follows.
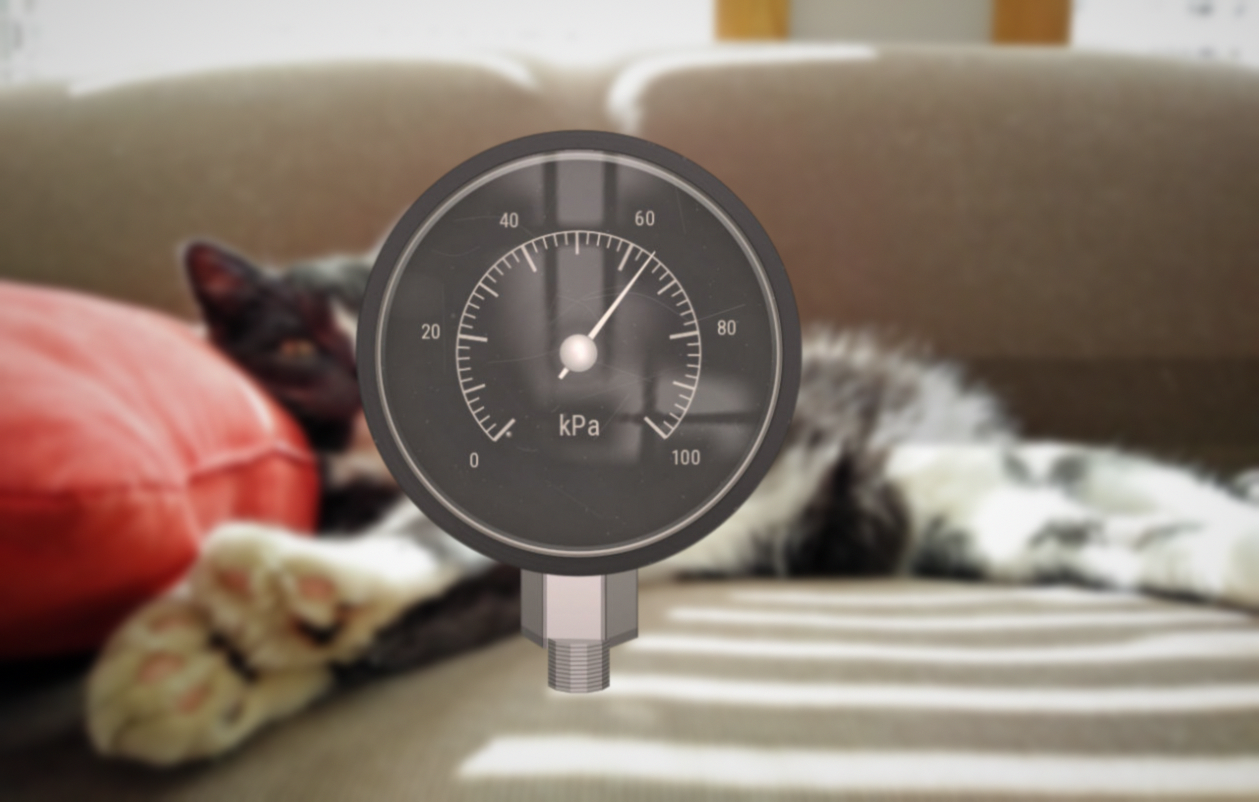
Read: 64 (kPa)
